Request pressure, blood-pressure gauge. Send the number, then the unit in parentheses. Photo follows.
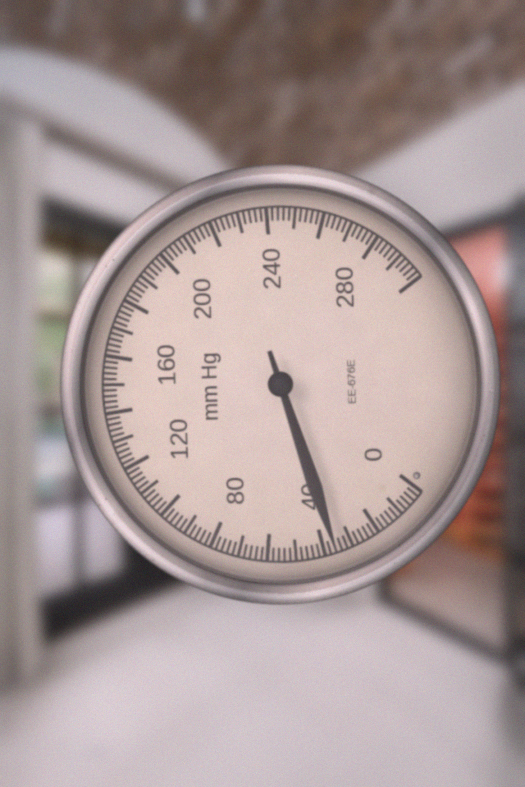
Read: 36 (mmHg)
